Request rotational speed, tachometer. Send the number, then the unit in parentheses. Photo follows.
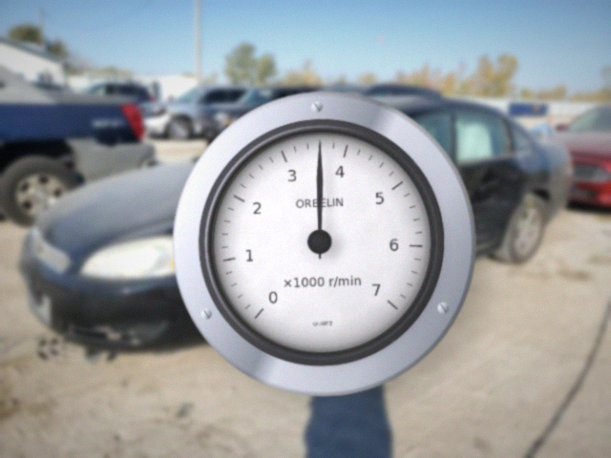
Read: 3600 (rpm)
